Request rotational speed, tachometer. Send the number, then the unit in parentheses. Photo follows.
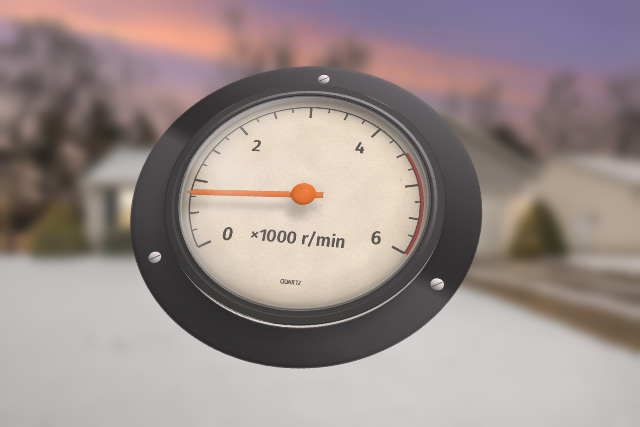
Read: 750 (rpm)
